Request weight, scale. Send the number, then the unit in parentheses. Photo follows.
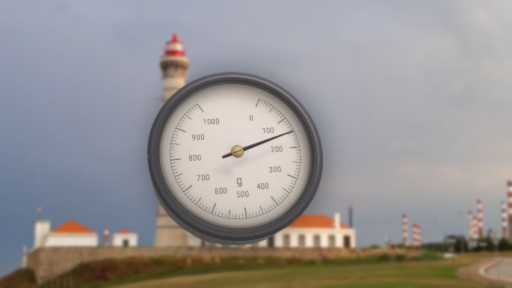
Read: 150 (g)
